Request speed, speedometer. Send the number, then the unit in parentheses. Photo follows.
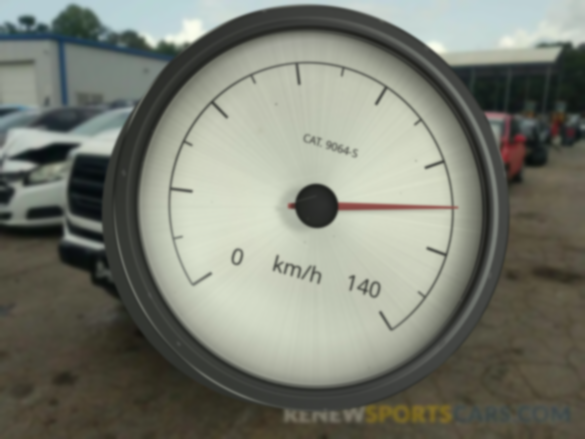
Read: 110 (km/h)
